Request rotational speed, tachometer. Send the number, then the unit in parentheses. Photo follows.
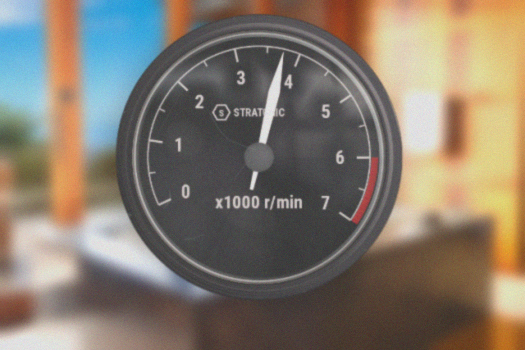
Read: 3750 (rpm)
